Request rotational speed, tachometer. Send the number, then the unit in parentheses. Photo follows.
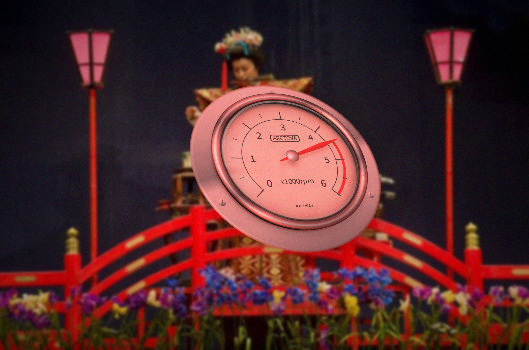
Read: 4500 (rpm)
